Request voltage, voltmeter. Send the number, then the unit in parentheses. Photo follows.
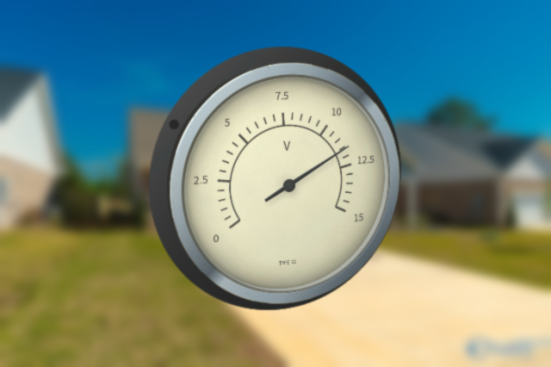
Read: 11.5 (V)
